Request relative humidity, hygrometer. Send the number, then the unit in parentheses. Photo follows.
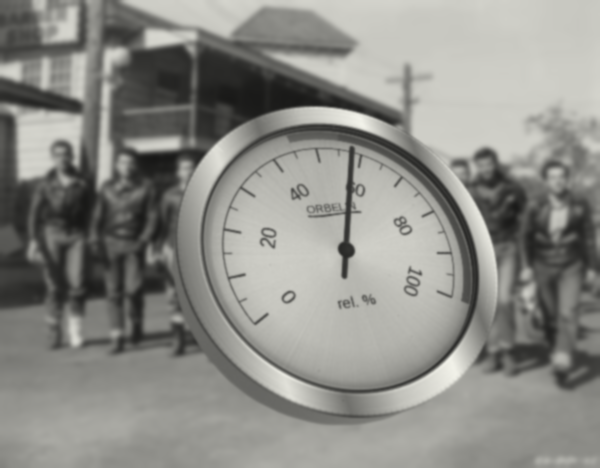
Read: 57.5 (%)
